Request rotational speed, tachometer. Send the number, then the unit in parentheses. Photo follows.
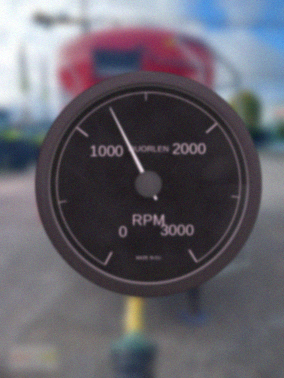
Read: 1250 (rpm)
